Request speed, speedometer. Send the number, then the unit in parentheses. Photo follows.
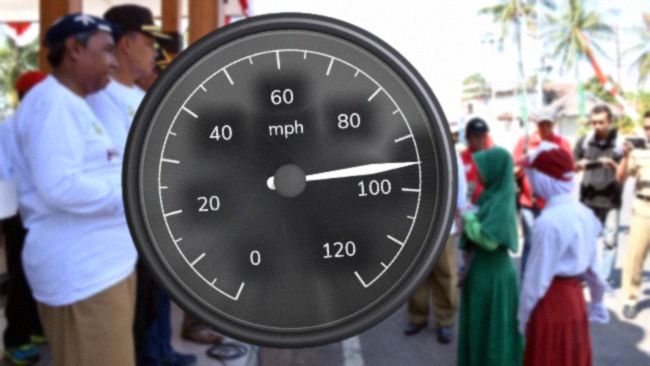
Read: 95 (mph)
